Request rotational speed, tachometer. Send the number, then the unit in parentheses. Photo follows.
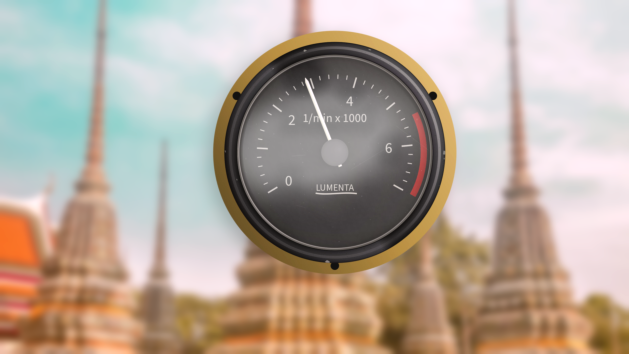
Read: 2900 (rpm)
